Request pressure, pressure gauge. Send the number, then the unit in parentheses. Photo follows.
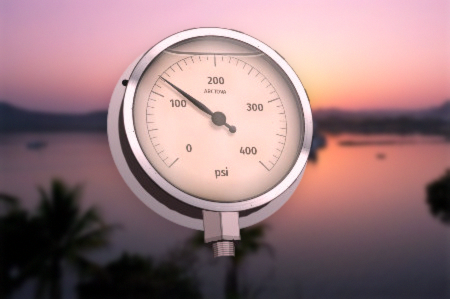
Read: 120 (psi)
